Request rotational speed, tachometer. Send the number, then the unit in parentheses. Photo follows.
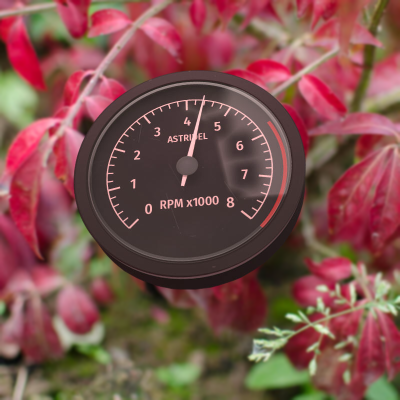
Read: 4400 (rpm)
